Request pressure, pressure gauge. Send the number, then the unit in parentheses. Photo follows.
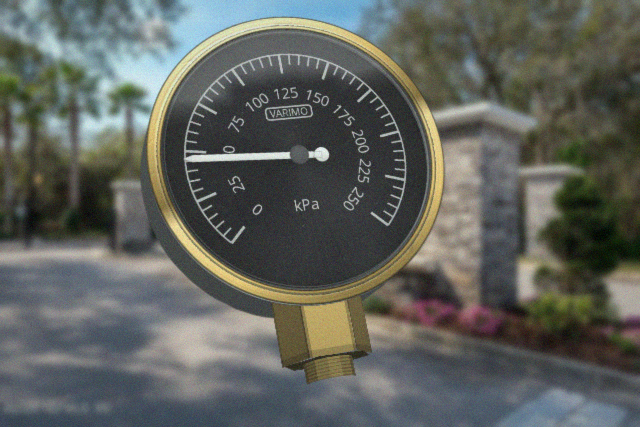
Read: 45 (kPa)
